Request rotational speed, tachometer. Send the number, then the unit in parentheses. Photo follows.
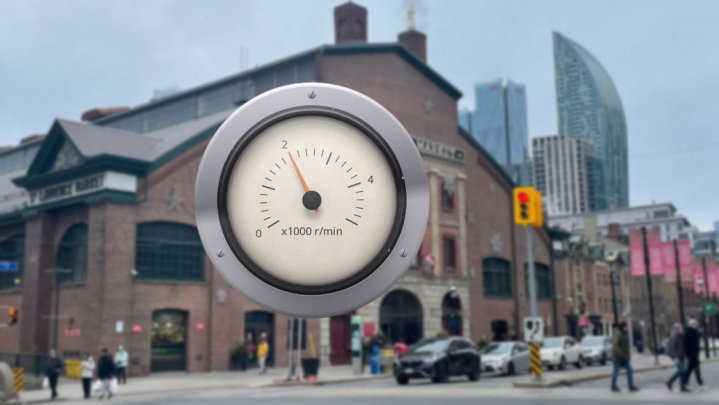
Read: 2000 (rpm)
